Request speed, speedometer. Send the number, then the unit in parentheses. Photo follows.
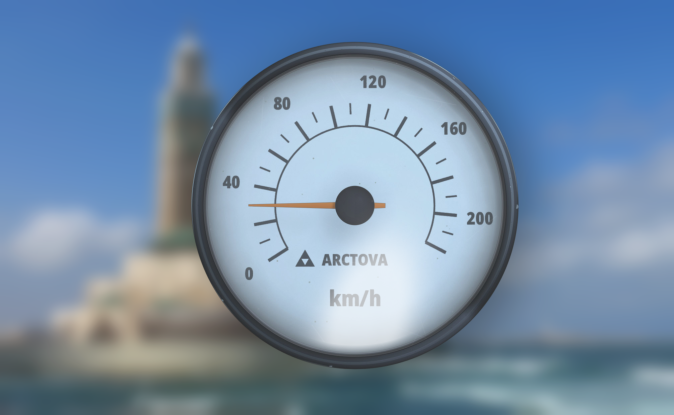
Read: 30 (km/h)
